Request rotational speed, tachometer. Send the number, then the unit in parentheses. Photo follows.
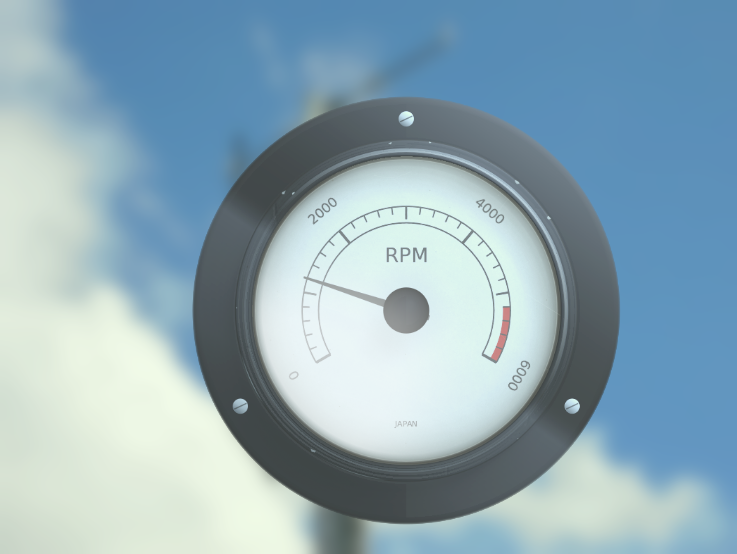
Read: 1200 (rpm)
